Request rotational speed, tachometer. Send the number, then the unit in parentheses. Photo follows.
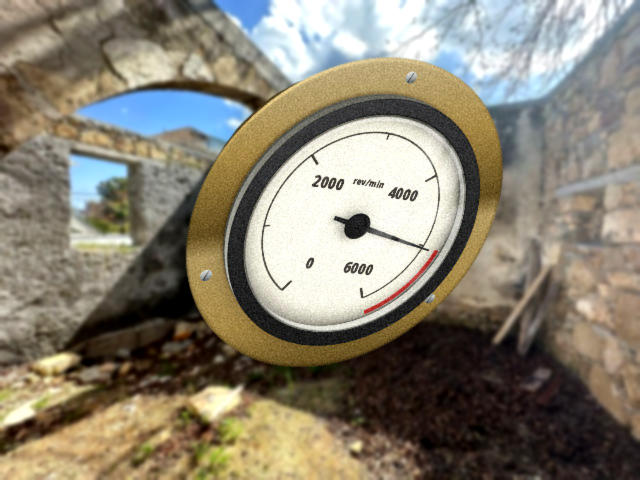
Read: 5000 (rpm)
